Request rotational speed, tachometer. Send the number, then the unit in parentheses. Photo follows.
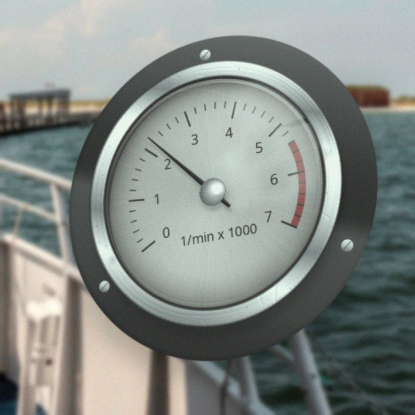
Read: 2200 (rpm)
